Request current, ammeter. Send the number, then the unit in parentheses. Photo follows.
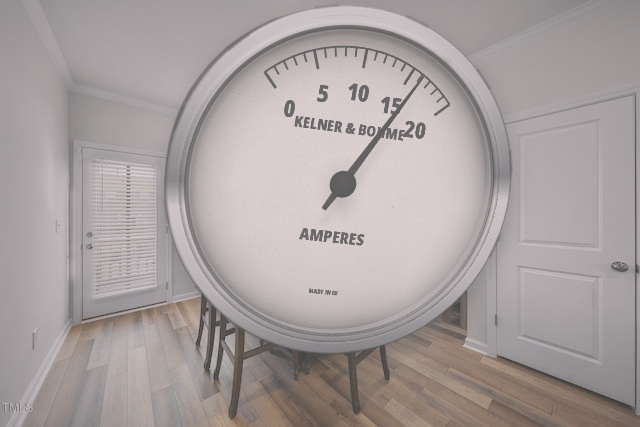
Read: 16 (A)
